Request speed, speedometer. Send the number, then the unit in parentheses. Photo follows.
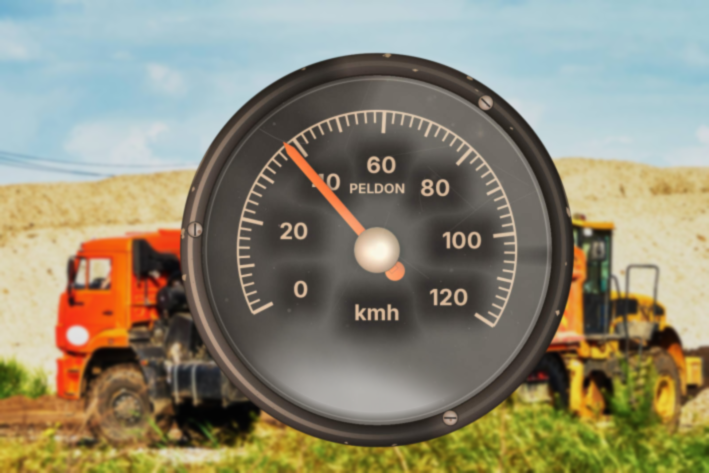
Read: 38 (km/h)
